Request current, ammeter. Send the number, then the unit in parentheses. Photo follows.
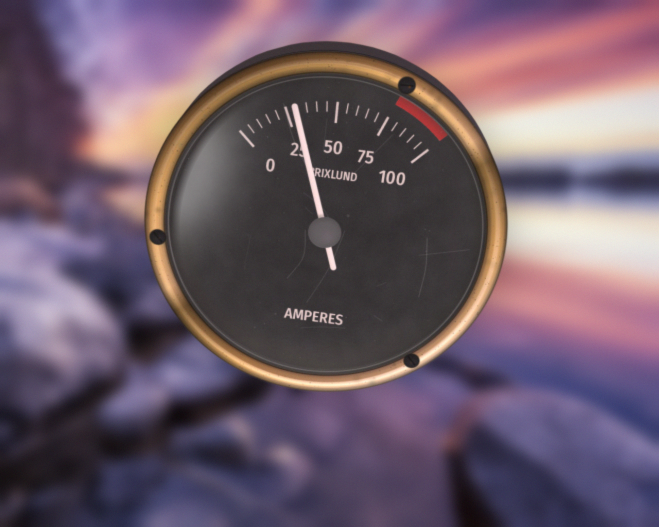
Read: 30 (A)
